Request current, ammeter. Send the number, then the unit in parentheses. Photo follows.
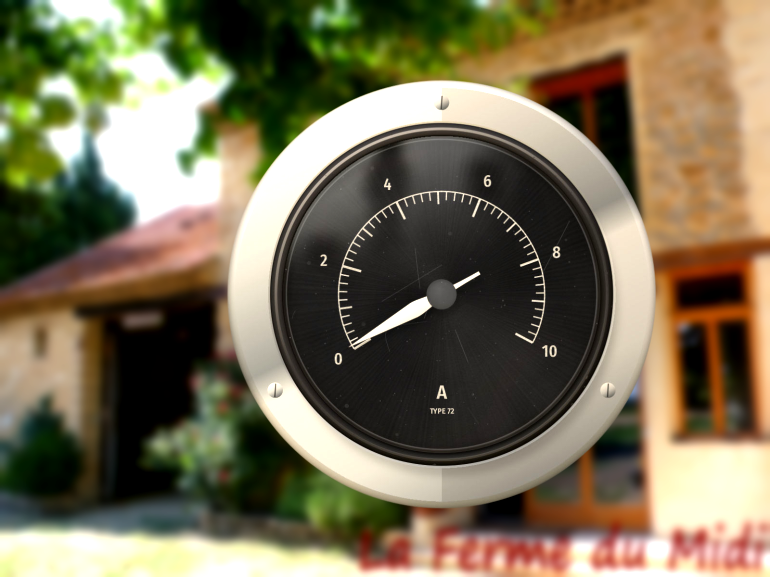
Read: 0.1 (A)
